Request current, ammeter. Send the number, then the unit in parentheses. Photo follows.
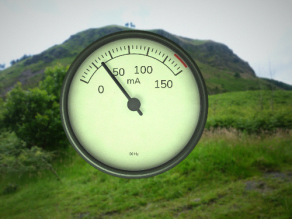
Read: 35 (mA)
